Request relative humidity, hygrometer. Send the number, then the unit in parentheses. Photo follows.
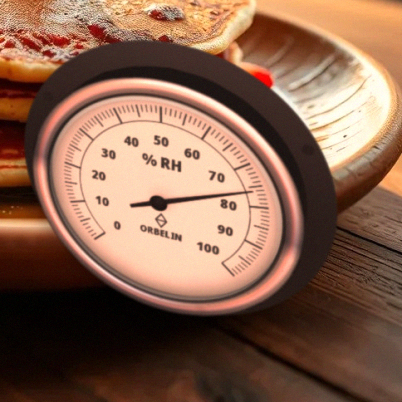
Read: 75 (%)
